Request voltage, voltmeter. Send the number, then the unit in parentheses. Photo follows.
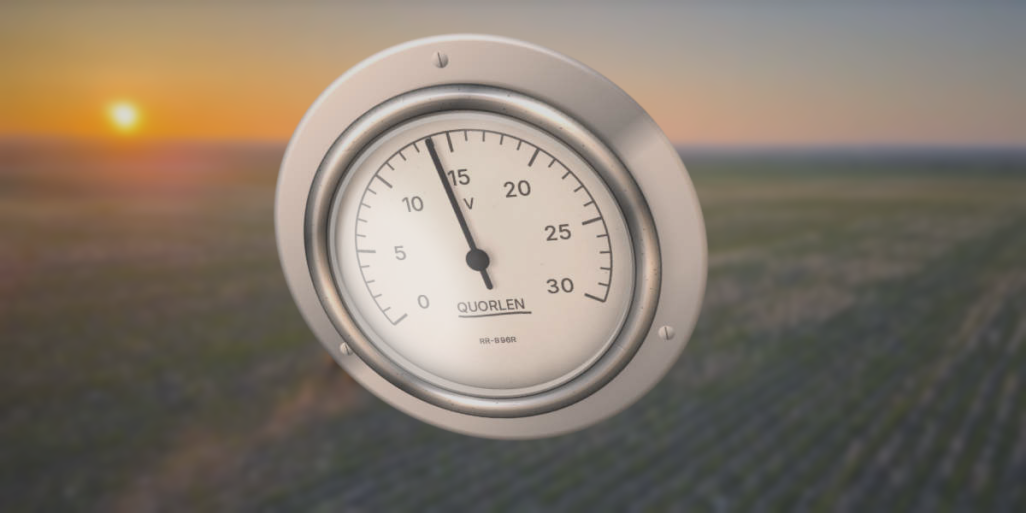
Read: 14 (V)
